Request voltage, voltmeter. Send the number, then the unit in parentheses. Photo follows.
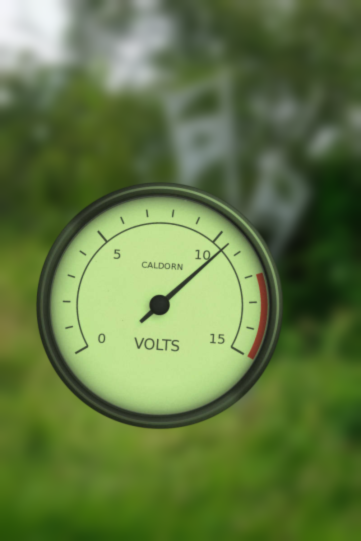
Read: 10.5 (V)
